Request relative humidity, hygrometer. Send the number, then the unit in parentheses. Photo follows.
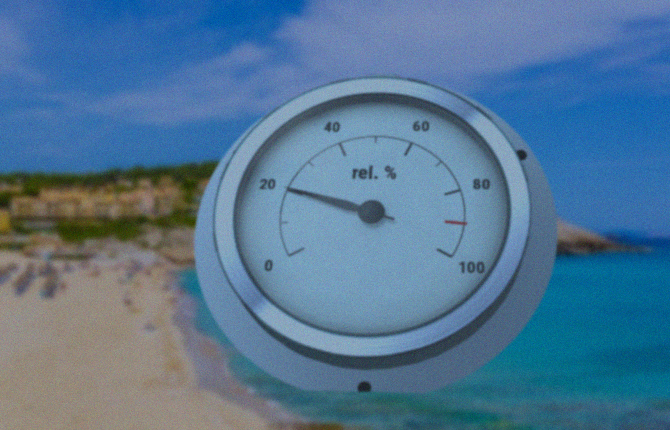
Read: 20 (%)
